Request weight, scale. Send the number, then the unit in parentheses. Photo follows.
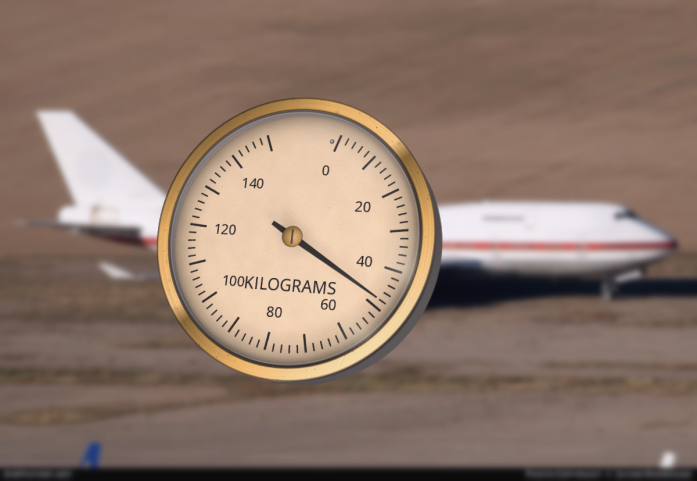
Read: 48 (kg)
